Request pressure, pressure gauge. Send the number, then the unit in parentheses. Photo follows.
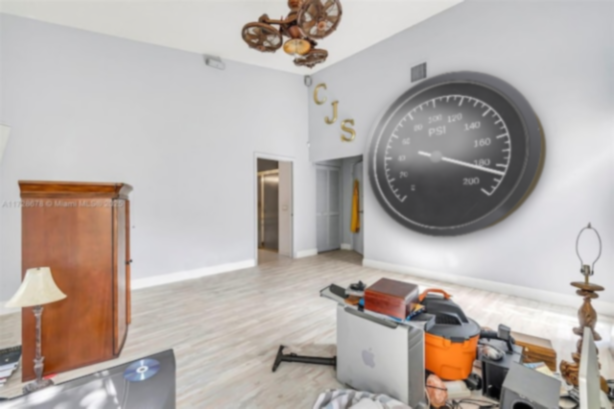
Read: 185 (psi)
